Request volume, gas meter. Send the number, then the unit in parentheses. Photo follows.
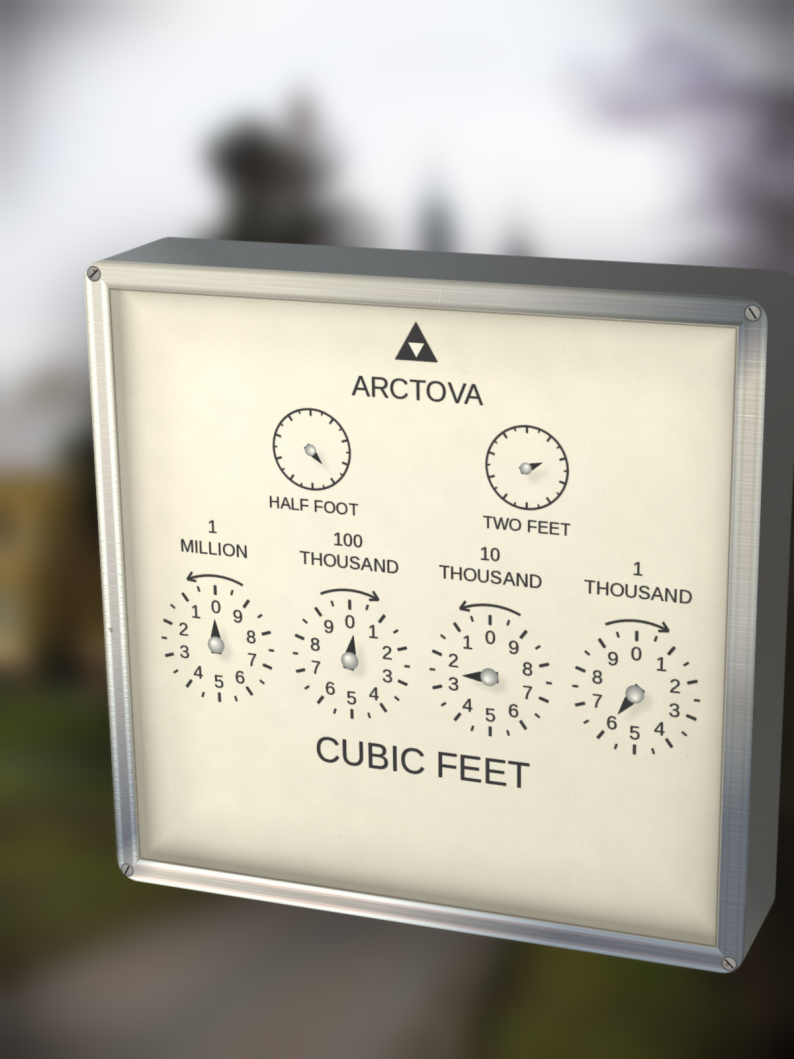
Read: 2600 (ft³)
